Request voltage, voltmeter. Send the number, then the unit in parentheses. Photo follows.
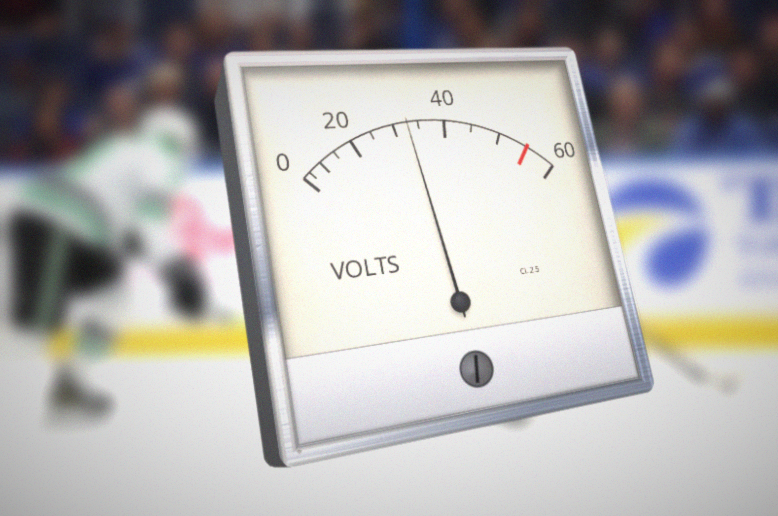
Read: 32.5 (V)
